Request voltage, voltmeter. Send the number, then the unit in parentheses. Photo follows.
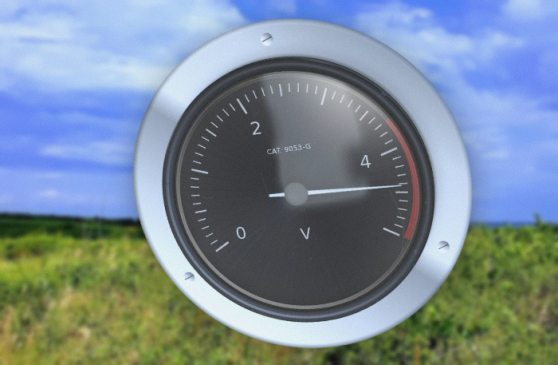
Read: 4.4 (V)
